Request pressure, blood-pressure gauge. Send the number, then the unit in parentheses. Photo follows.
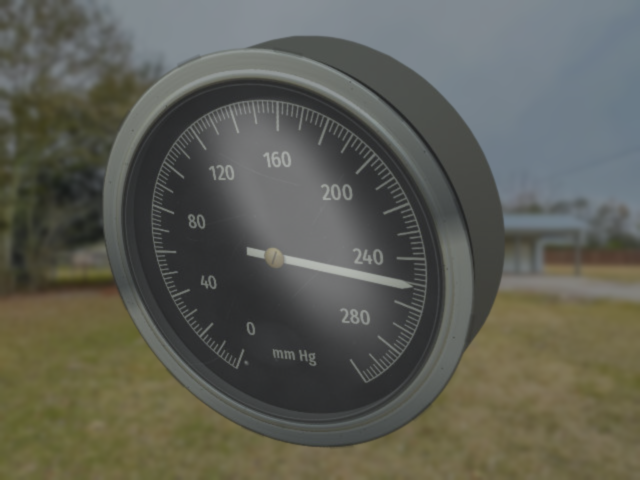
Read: 250 (mmHg)
